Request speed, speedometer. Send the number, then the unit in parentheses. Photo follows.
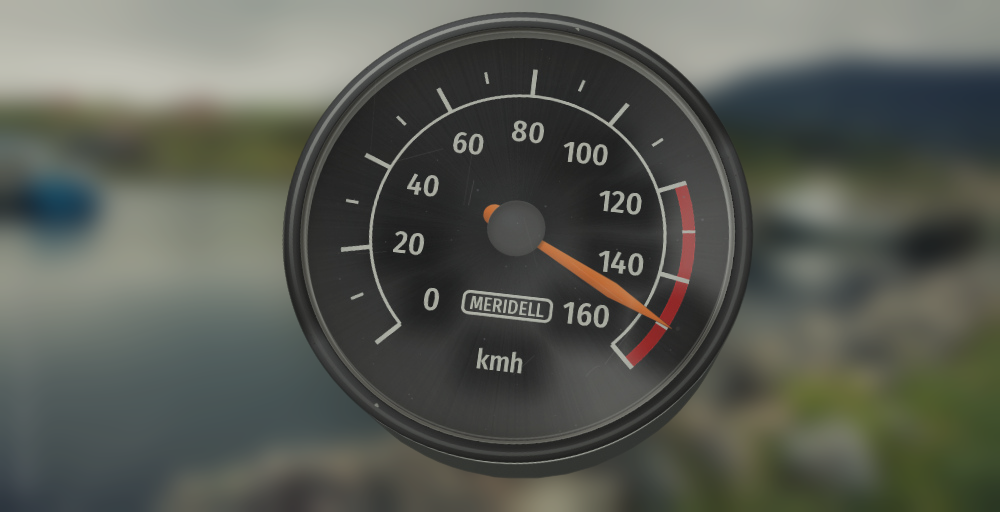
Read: 150 (km/h)
